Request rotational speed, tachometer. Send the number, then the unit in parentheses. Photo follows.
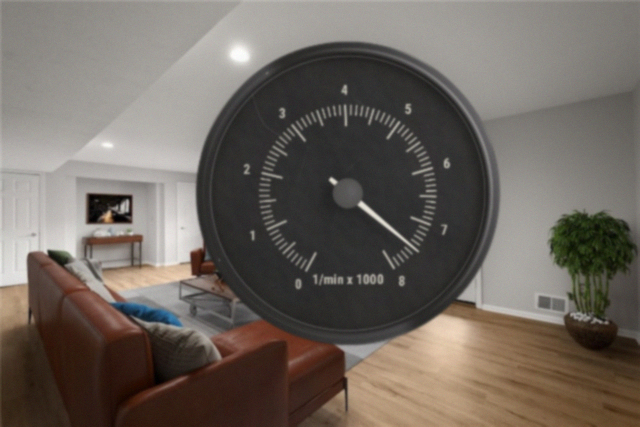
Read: 7500 (rpm)
